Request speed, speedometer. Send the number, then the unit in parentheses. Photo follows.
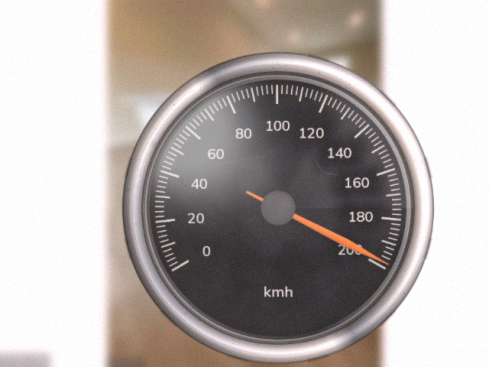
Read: 198 (km/h)
